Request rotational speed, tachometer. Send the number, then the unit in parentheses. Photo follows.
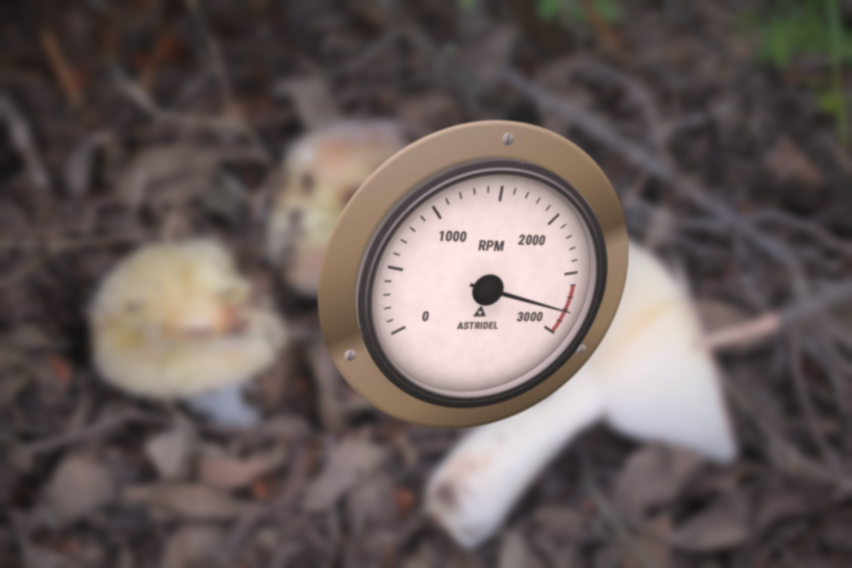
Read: 2800 (rpm)
